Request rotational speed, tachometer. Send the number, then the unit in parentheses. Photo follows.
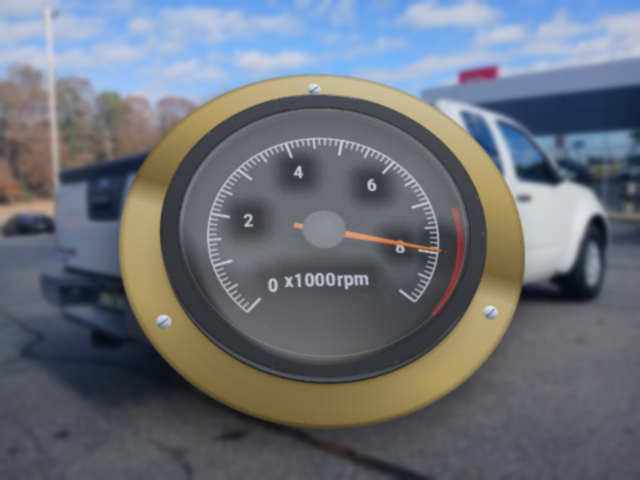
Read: 8000 (rpm)
